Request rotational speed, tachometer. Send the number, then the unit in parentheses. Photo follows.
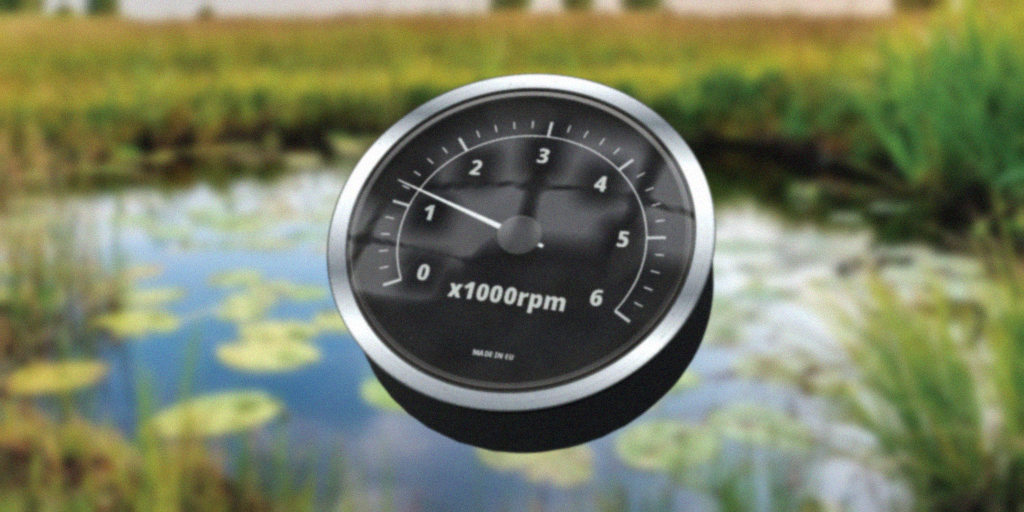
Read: 1200 (rpm)
